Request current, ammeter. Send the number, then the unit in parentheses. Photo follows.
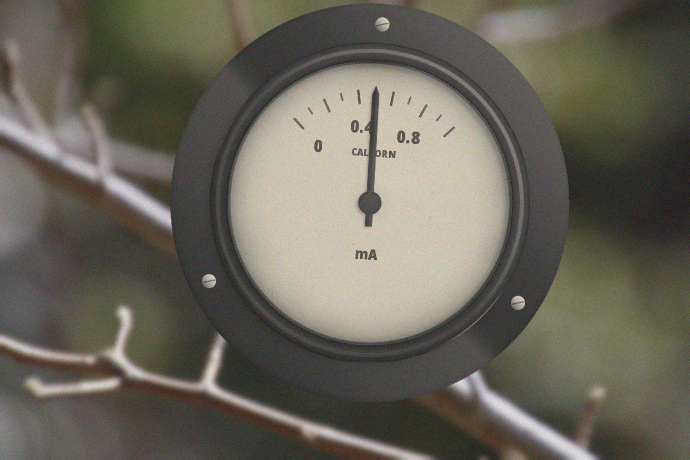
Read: 0.5 (mA)
